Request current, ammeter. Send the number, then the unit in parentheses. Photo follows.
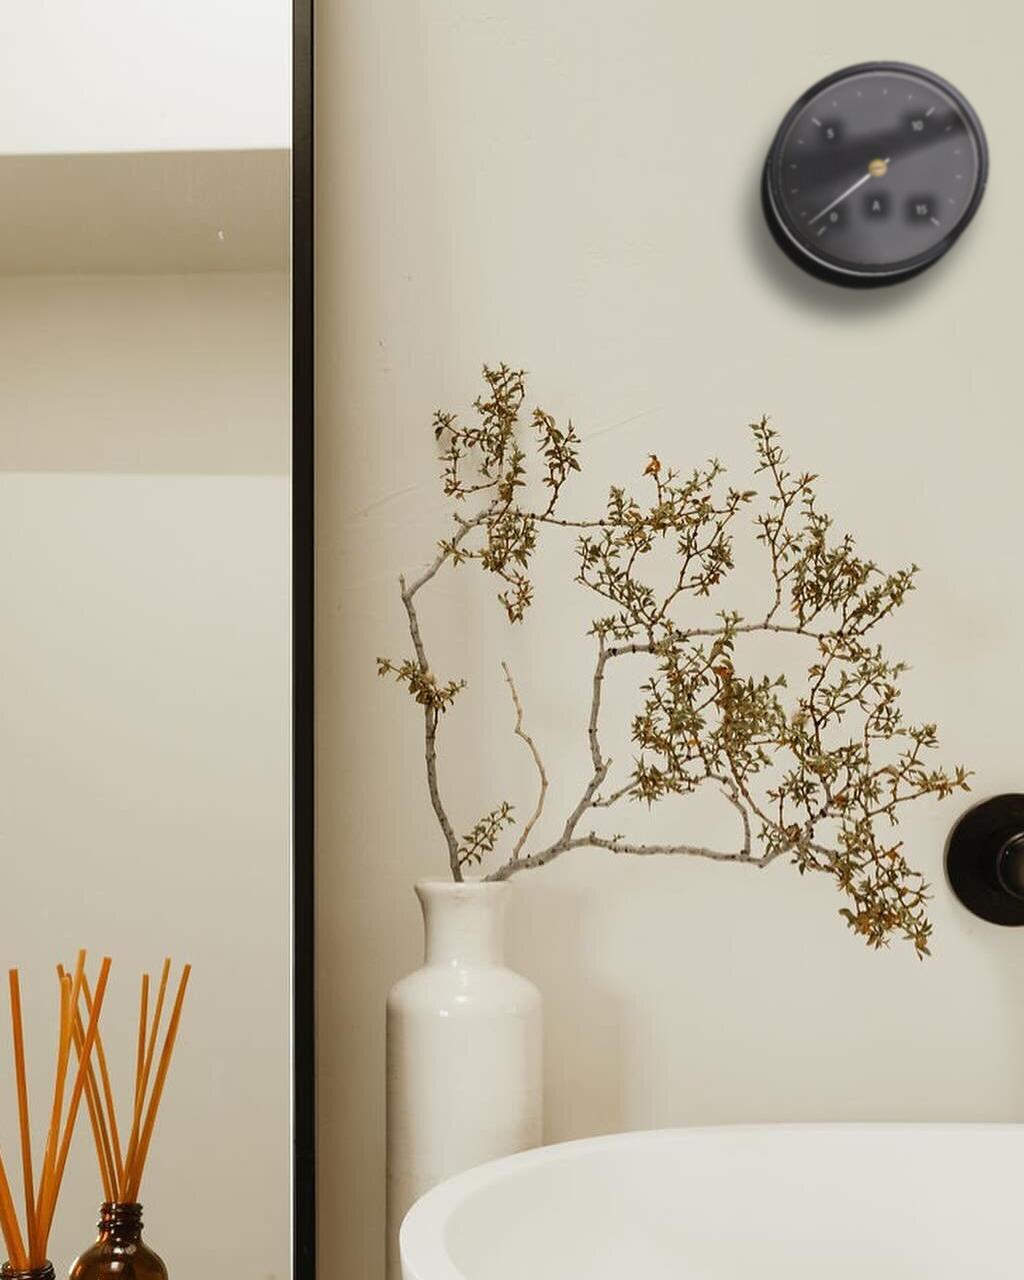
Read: 0.5 (A)
